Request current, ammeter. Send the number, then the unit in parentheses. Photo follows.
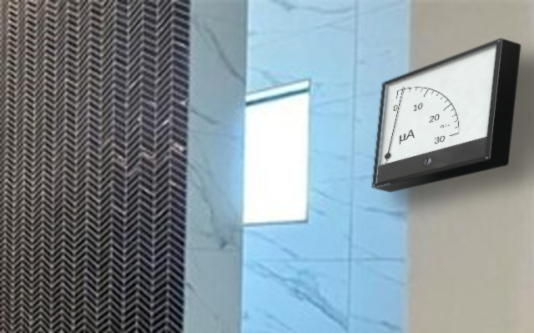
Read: 2 (µA)
